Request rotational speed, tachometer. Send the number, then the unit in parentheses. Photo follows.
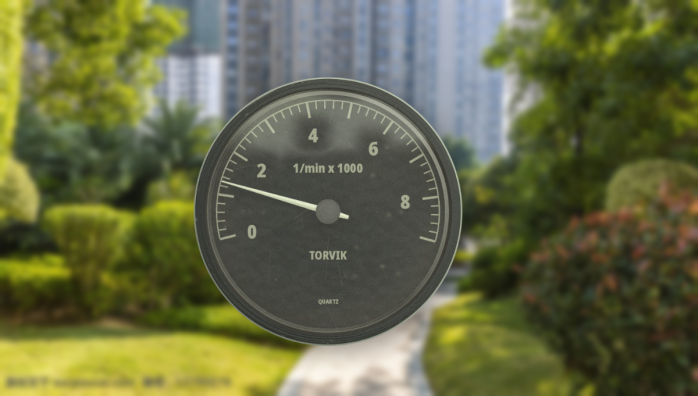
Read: 1300 (rpm)
